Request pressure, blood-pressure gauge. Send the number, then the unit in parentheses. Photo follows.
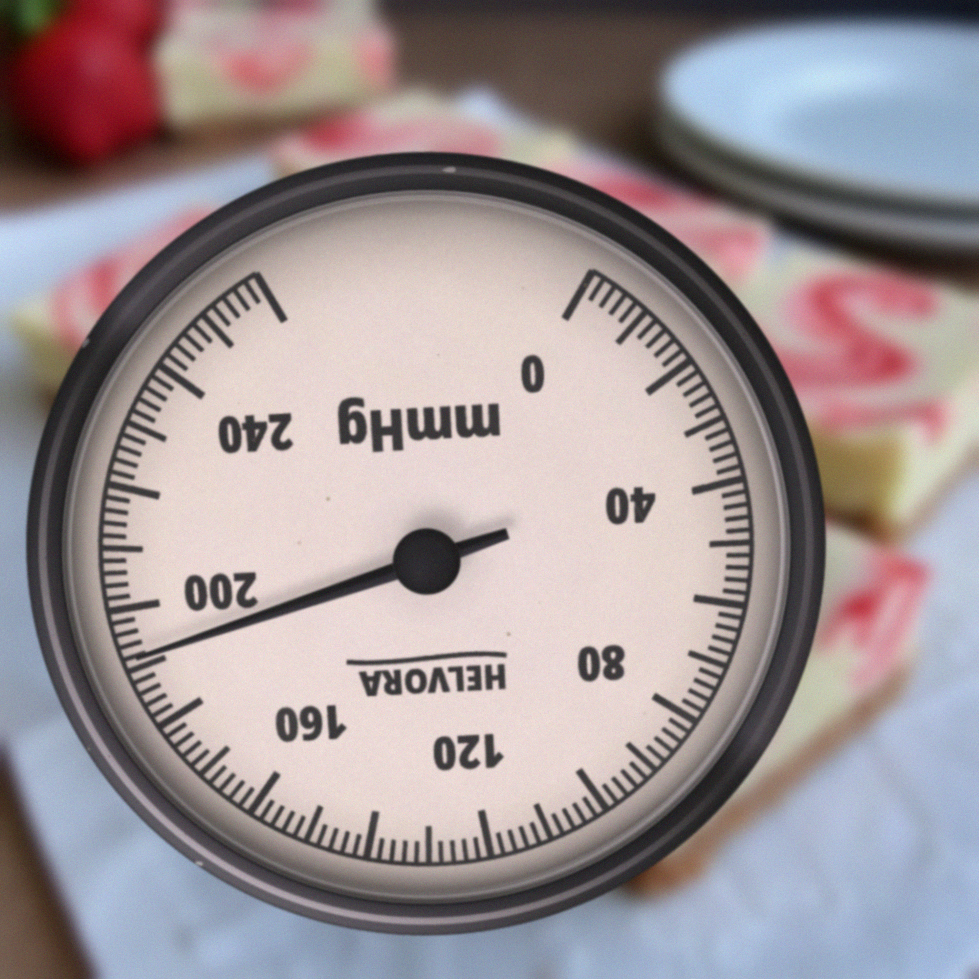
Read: 192 (mmHg)
